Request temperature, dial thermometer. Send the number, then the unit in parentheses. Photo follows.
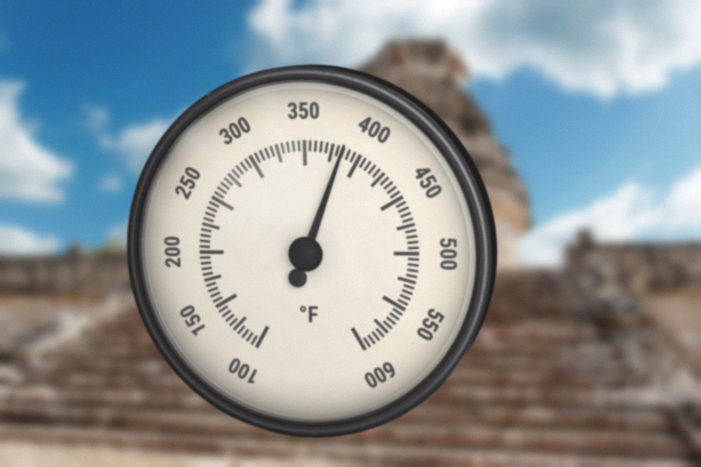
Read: 385 (°F)
